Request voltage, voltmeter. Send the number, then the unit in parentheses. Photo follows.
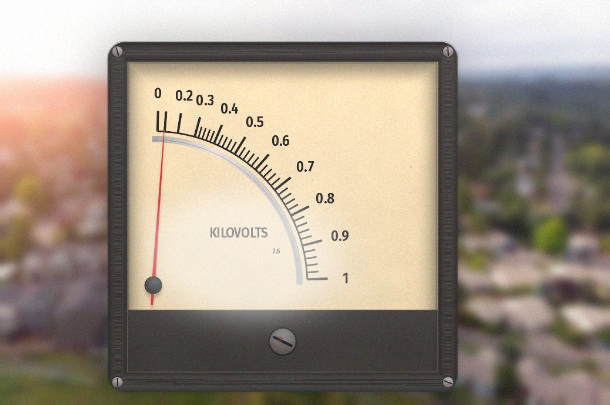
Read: 0.1 (kV)
